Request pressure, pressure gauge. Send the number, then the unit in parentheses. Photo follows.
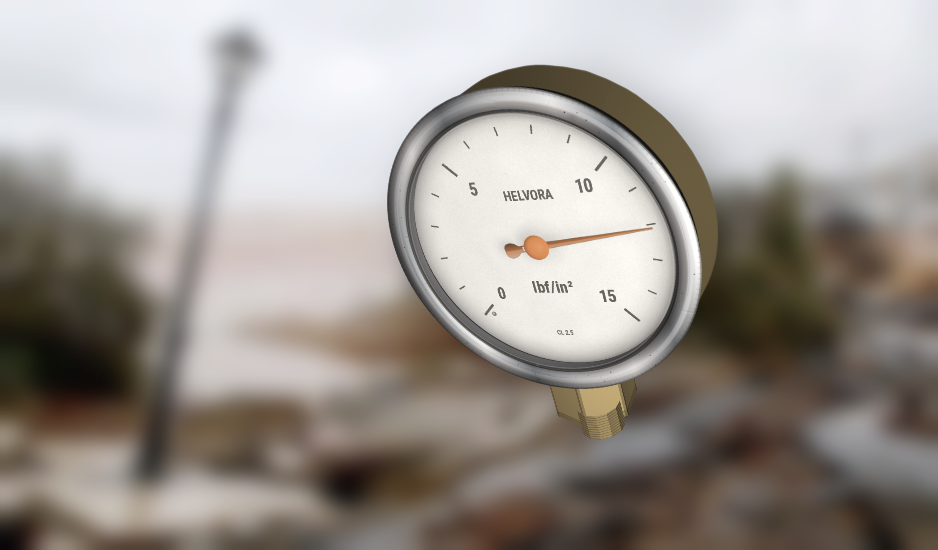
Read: 12 (psi)
